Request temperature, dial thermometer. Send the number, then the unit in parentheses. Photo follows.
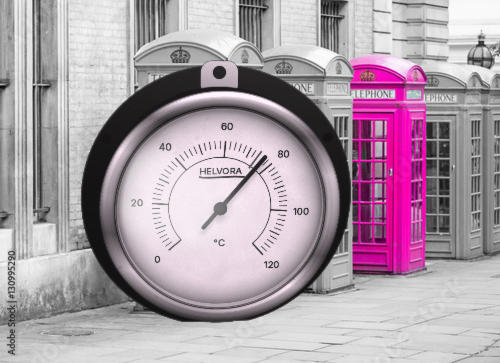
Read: 76 (°C)
